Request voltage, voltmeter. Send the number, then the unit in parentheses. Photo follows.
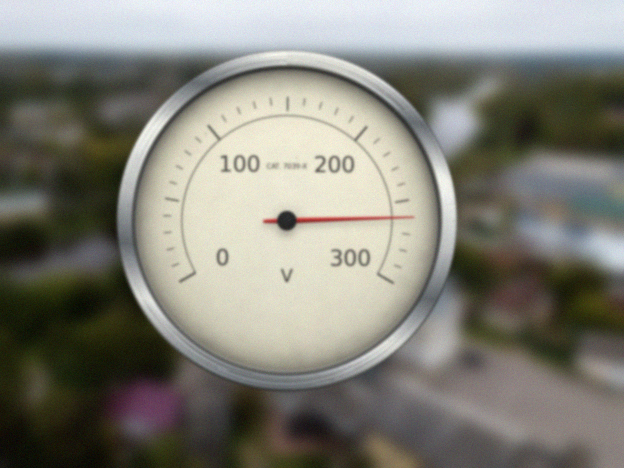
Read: 260 (V)
